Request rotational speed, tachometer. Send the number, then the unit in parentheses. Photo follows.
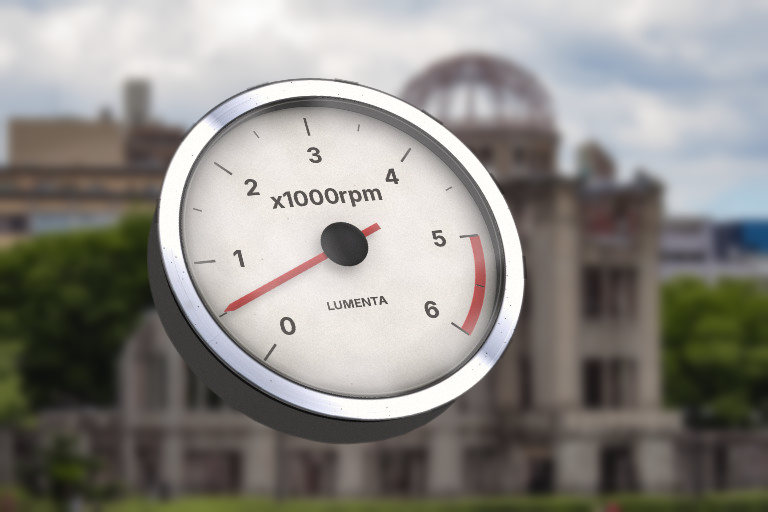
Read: 500 (rpm)
